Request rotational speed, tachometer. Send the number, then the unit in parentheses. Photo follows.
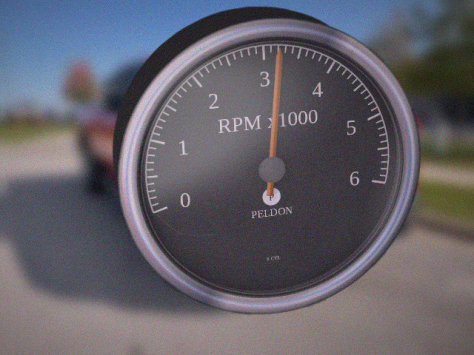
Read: 3200 (rpm)
